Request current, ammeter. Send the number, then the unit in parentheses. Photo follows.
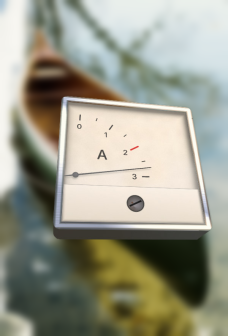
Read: 2.75 (A)
